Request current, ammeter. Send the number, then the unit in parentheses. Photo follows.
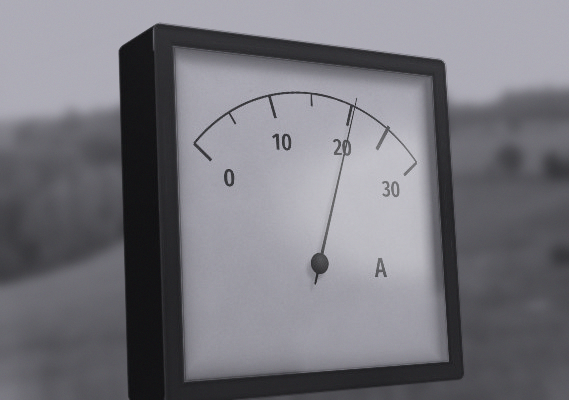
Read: 20 (A)
